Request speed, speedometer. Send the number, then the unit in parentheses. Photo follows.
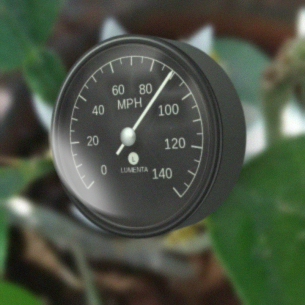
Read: 90 (mph)
